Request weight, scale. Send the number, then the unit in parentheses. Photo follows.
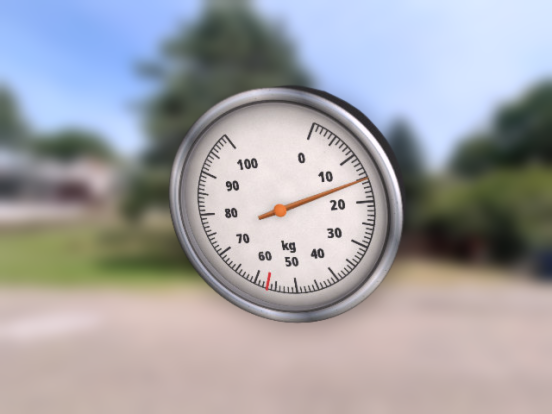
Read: 15 (kg)
